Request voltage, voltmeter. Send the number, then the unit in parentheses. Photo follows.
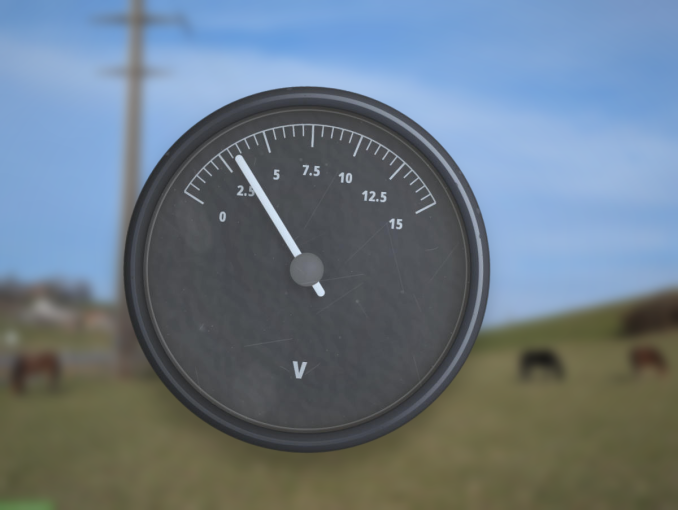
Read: 3.25 (V)
